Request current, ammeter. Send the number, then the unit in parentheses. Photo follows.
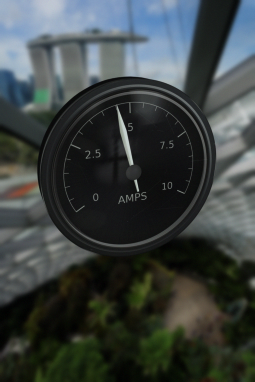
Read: 4.5 (A)
